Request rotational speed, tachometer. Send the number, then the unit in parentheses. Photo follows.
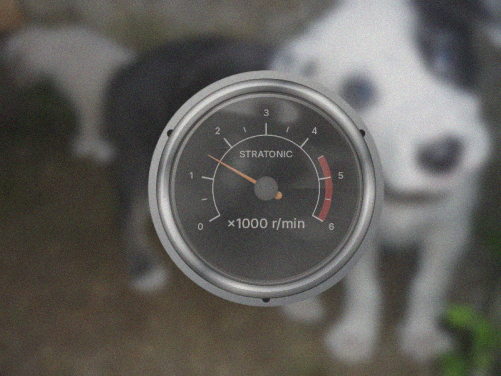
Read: 1500 (rpm)
